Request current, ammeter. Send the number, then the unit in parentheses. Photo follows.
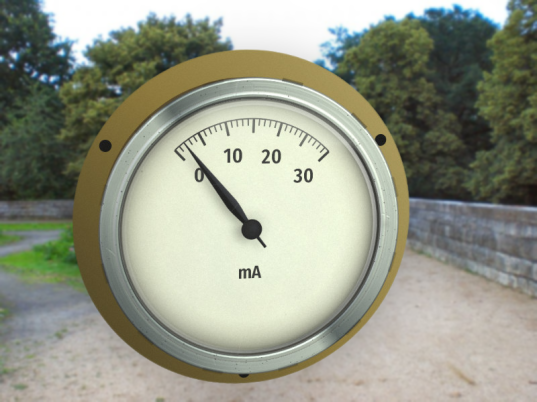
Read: 2 (mA)
